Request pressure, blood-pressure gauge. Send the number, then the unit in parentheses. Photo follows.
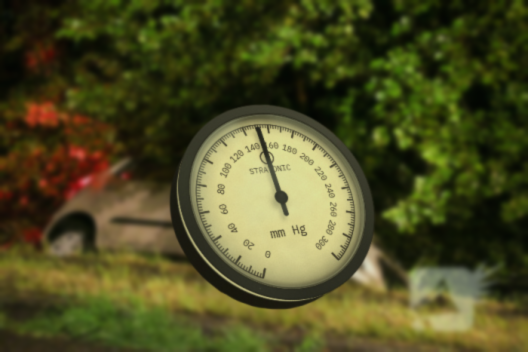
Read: 150 (mmHg)
